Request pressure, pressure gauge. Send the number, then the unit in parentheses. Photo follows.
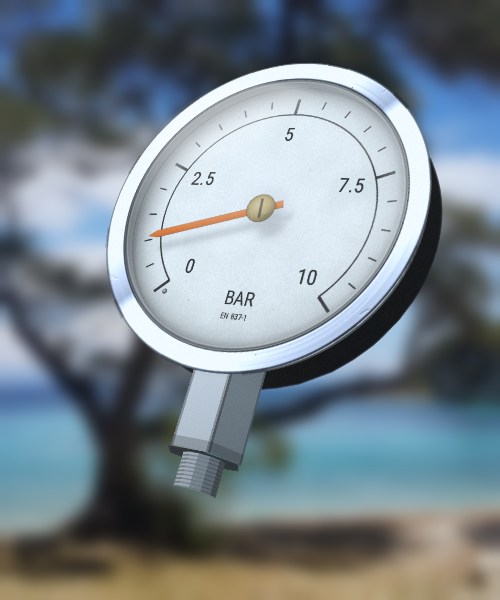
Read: 1 (bar)
